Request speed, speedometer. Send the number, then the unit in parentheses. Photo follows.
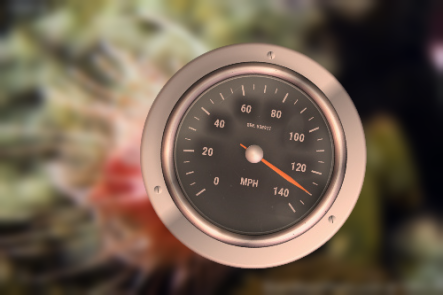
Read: 130 (mph)
